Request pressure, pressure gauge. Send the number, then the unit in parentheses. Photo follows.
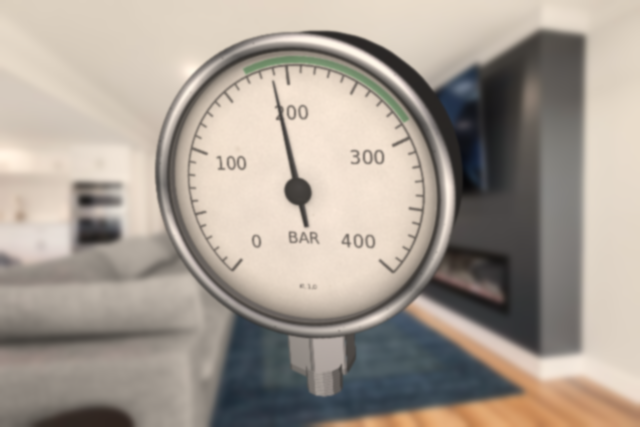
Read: 190 (bar)
